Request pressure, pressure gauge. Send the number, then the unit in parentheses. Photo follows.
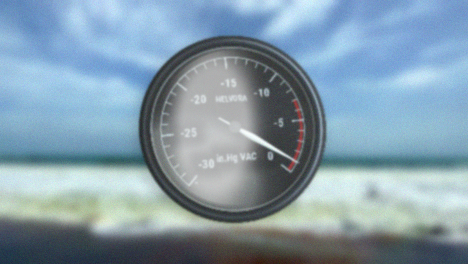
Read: -1 (inHg)
